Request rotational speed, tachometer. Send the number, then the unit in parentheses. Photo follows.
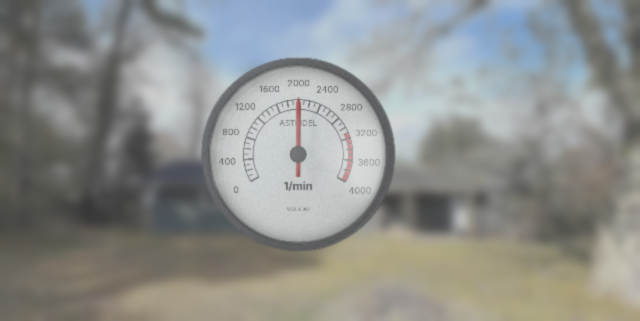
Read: 2000 (rpm)
